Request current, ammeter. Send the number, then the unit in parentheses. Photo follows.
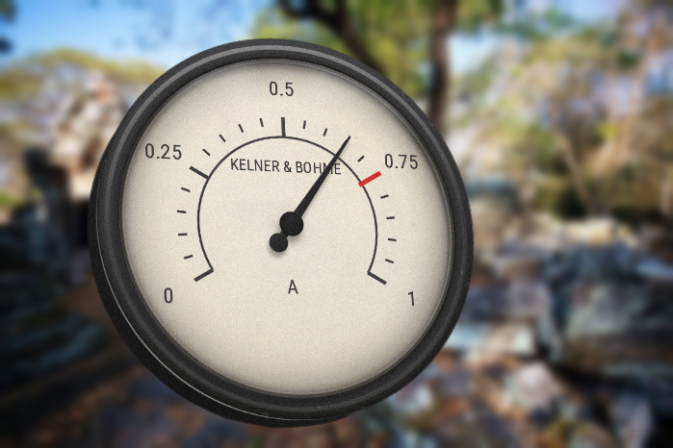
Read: 0.65 (A)
